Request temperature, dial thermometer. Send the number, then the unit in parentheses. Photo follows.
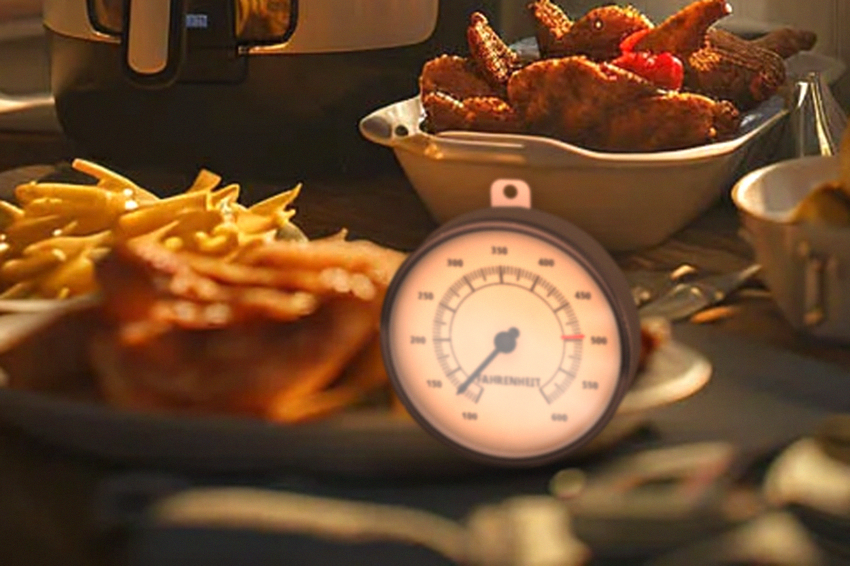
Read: 125 (°F)
